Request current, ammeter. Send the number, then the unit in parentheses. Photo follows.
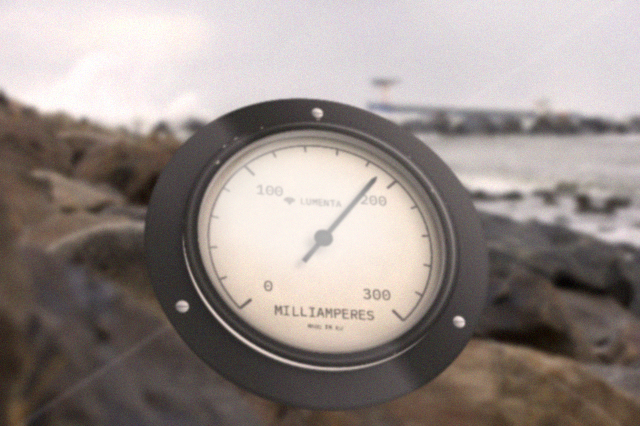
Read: 190 (mA)
